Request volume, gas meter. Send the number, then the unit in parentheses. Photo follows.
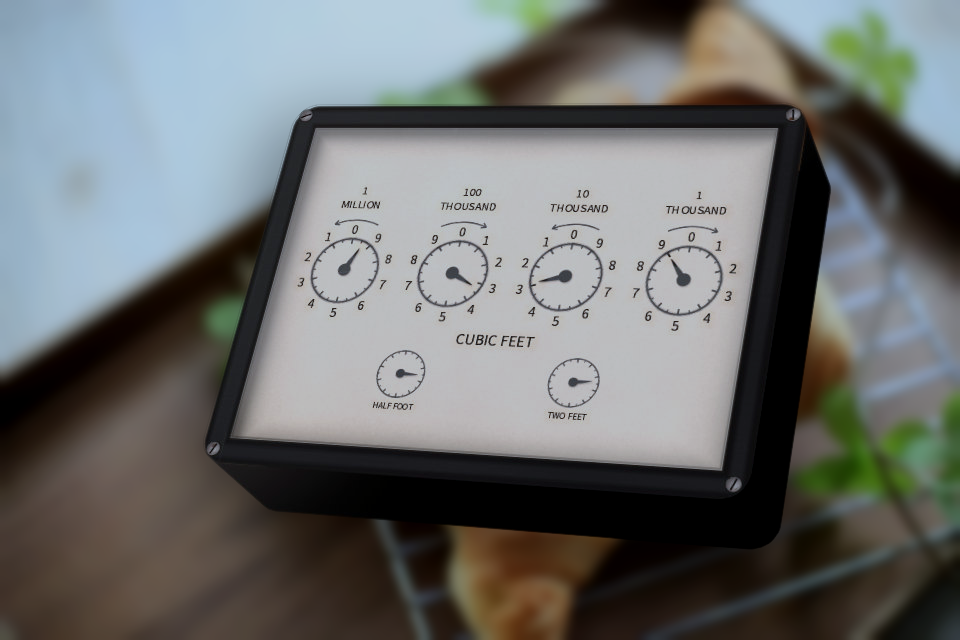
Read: 932900 (ft³)
